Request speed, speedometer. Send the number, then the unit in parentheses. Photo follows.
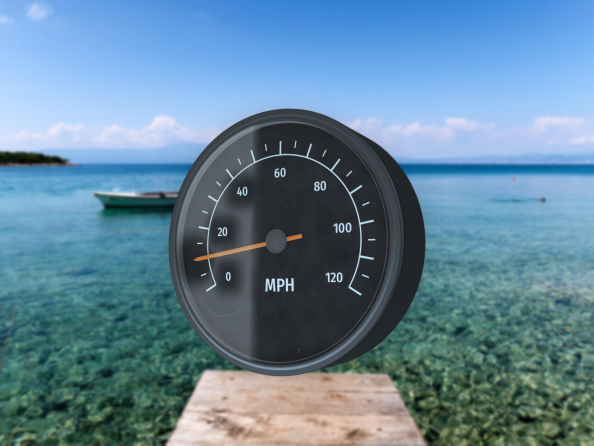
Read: 10 (mph)
